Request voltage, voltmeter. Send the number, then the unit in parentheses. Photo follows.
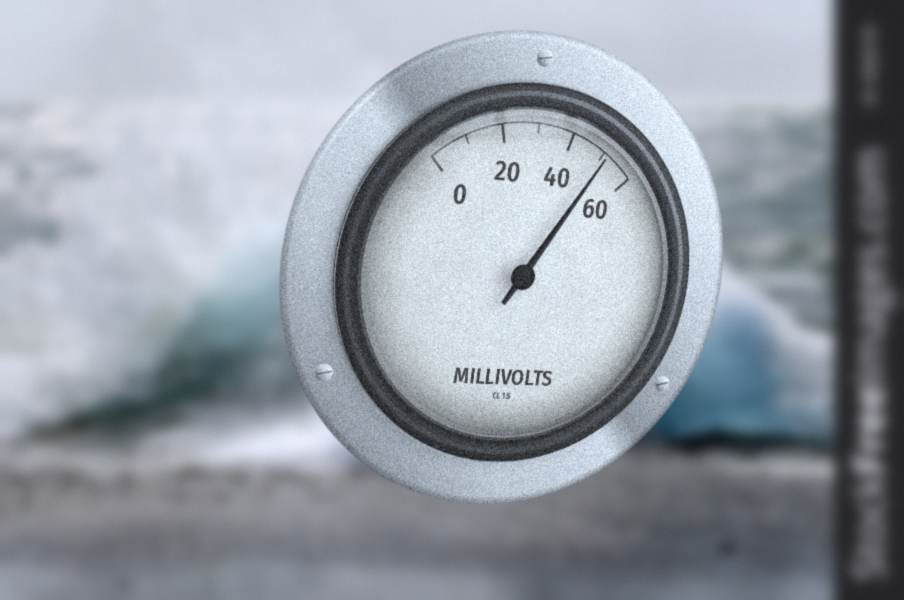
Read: 50 (mV)
